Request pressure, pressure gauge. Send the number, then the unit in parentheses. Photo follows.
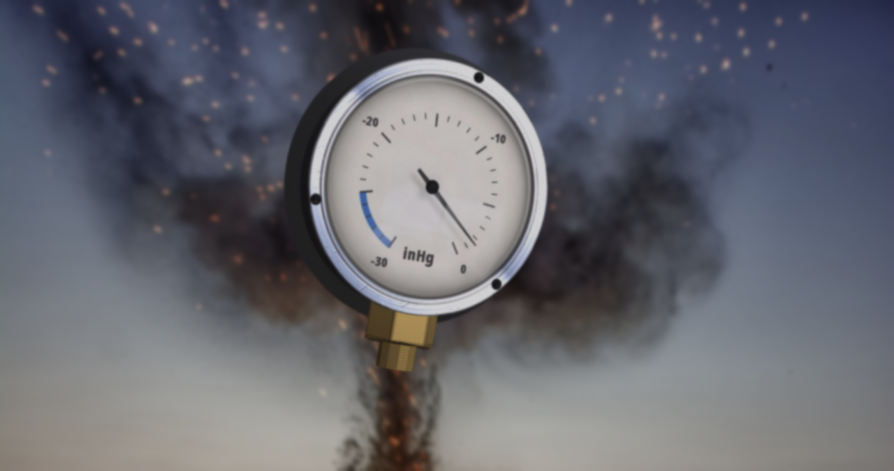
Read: -1.5 (inHg)
